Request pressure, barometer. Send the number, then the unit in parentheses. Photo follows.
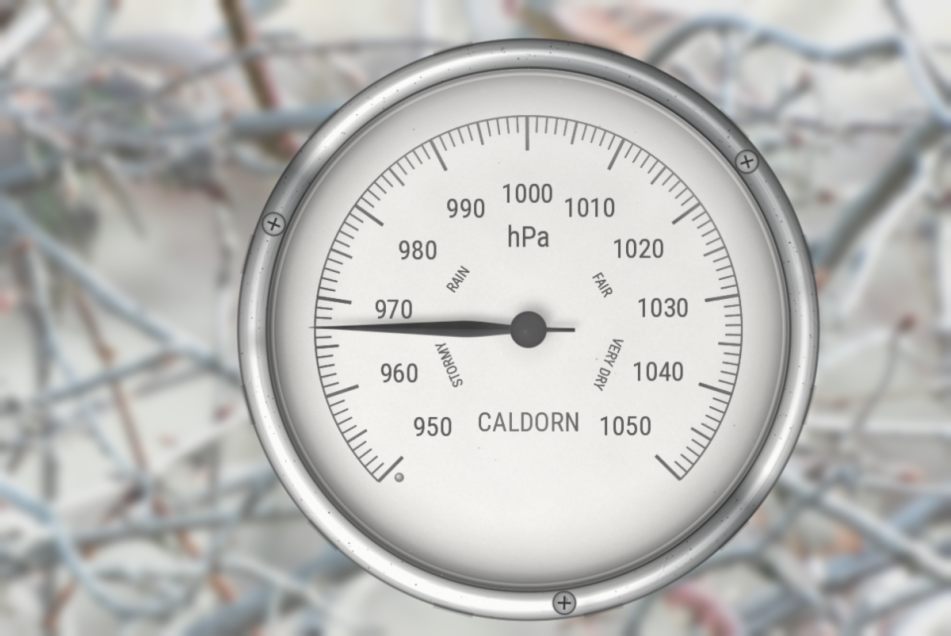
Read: 967 (hPa)
